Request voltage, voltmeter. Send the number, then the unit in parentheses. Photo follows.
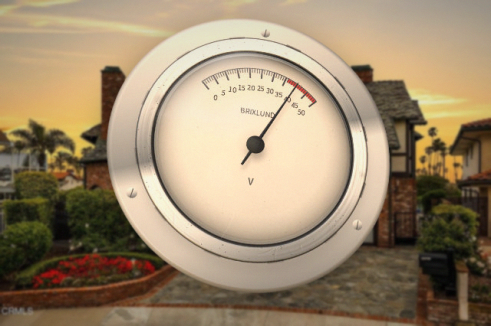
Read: 40 (V)
